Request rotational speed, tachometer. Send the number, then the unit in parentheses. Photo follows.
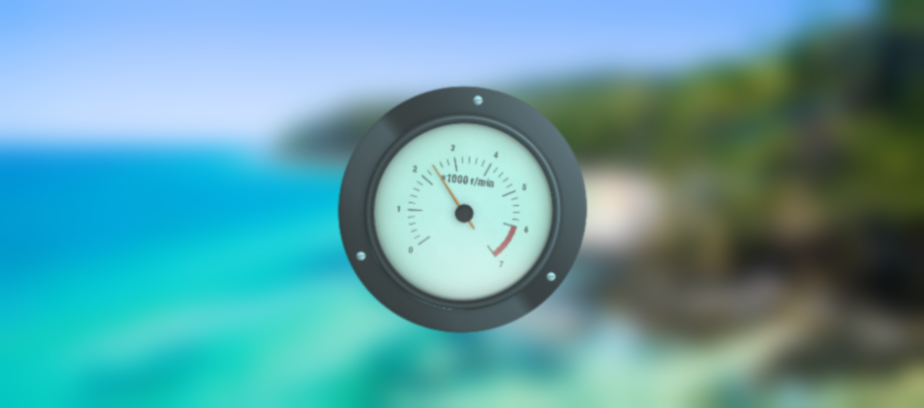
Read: 2400 (rpm)
